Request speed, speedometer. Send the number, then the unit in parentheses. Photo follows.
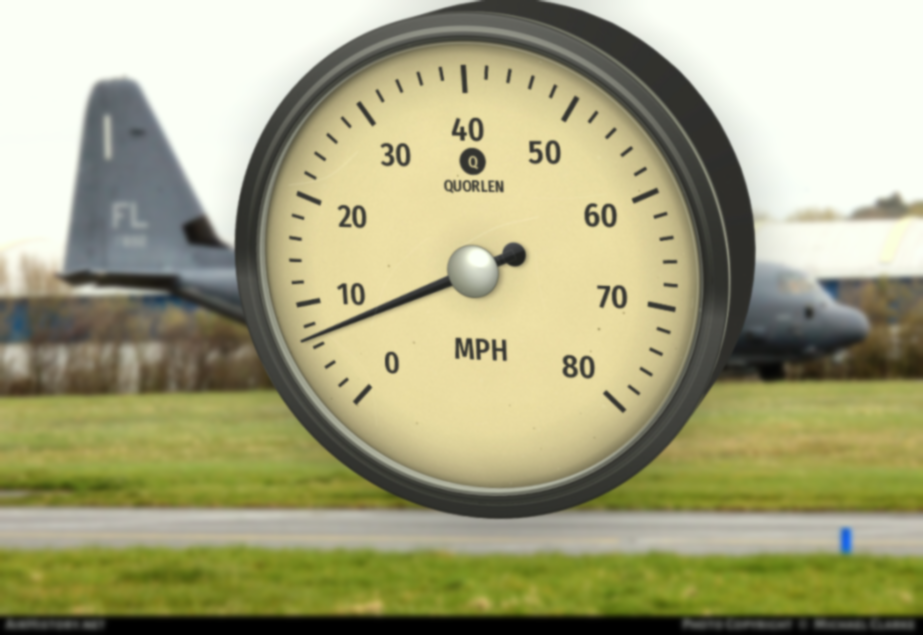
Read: 7 (mph)
